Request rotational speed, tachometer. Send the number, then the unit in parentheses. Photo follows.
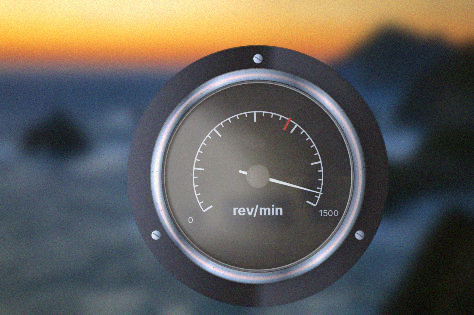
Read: 1425 (rpm)
